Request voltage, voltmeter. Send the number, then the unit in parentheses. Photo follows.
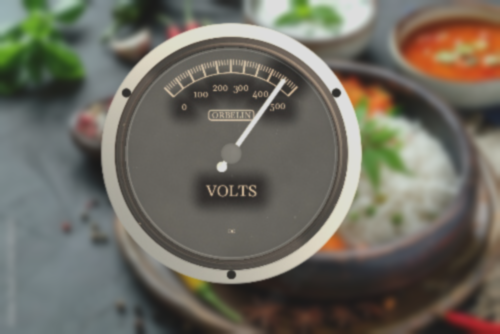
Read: 450 (V)
